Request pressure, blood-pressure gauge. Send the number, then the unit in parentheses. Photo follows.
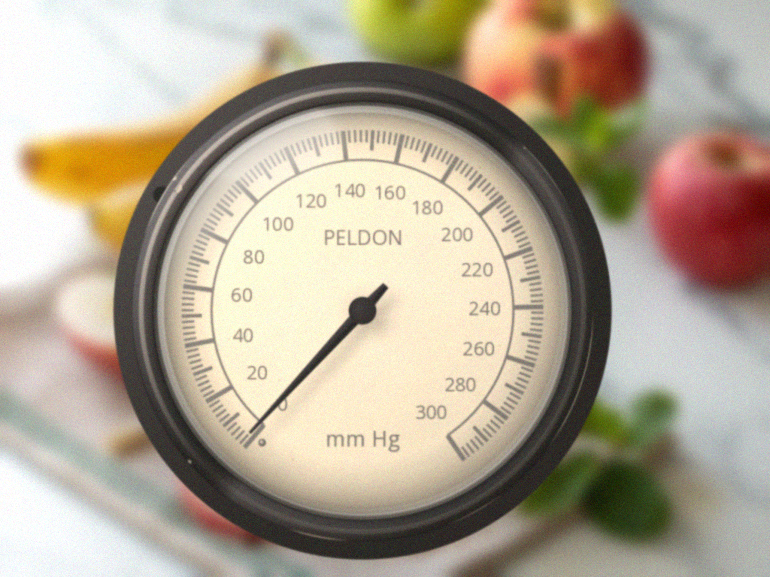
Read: 2 (mmHg)
